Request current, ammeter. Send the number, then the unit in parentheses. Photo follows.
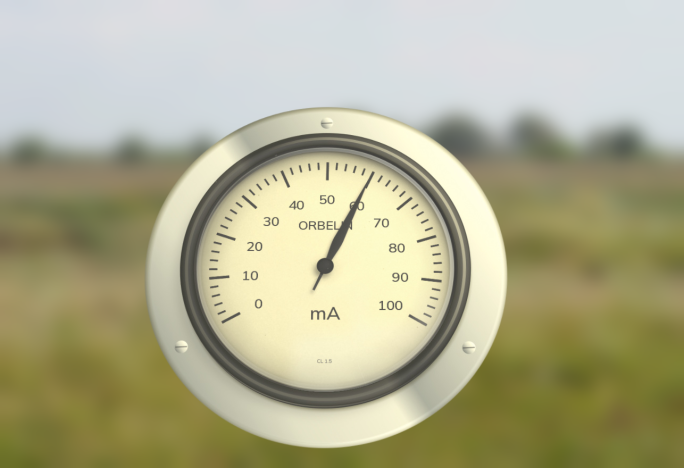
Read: 60 (mA)
